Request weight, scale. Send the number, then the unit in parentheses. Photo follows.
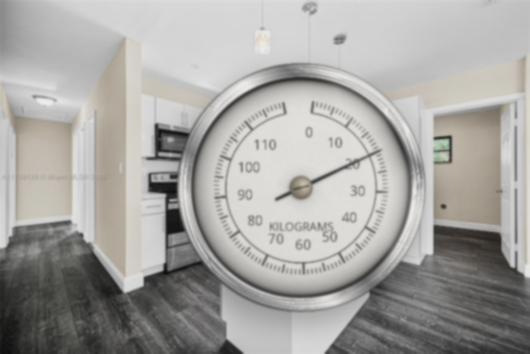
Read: 20 (kg)
